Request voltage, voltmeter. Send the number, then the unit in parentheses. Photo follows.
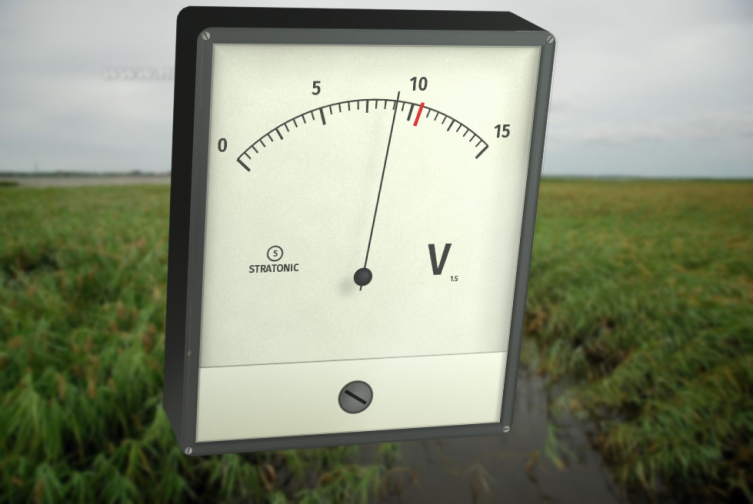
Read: 9 (V)
